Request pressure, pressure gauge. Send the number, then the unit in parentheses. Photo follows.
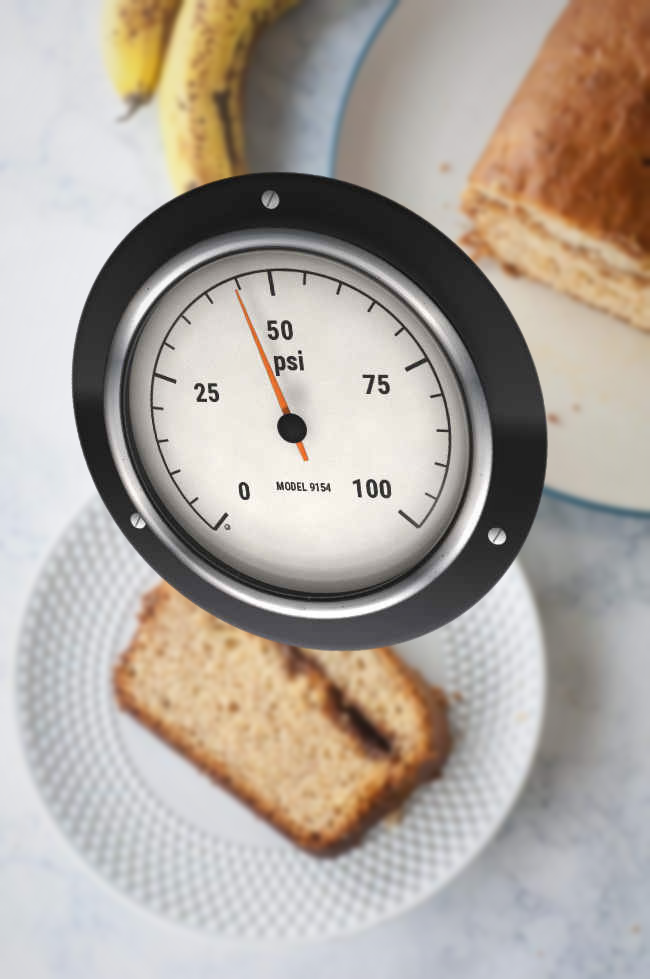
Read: 45 (psi)
